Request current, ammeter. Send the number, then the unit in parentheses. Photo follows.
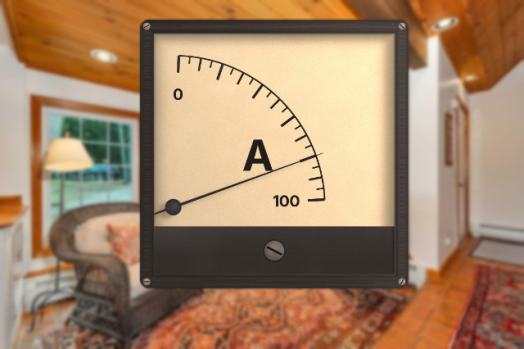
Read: 80 (A)
